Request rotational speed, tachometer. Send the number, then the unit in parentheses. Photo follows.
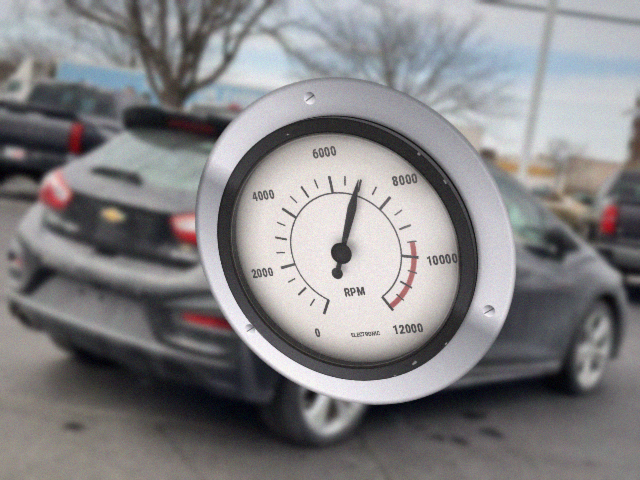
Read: 7000 (rpm)
